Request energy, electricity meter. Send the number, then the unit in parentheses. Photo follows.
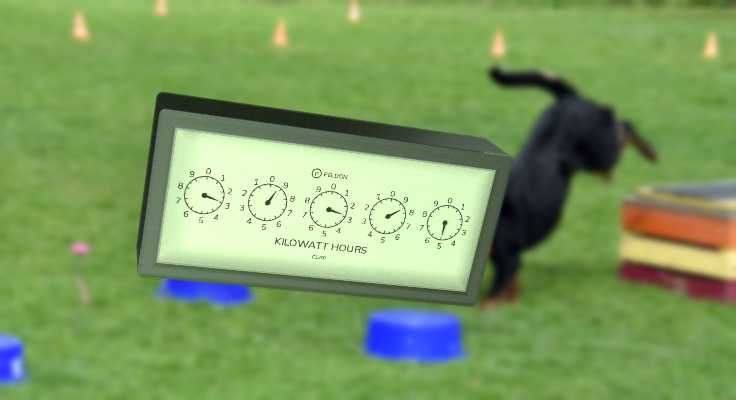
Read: 29285 (kWh)
